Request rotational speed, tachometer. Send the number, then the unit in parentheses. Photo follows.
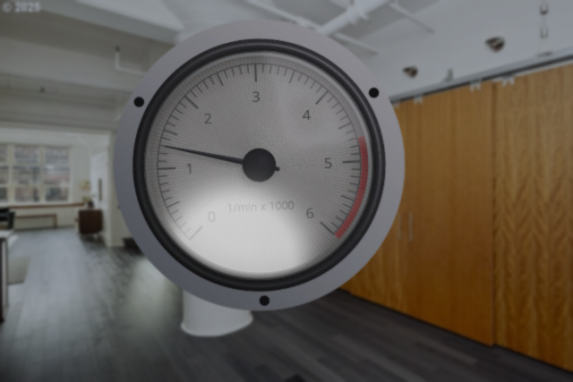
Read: 1300 (rpm)
